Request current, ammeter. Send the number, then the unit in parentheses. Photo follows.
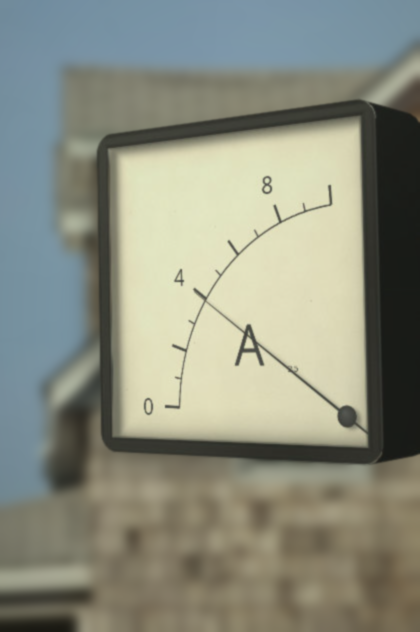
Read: 4 (A)
